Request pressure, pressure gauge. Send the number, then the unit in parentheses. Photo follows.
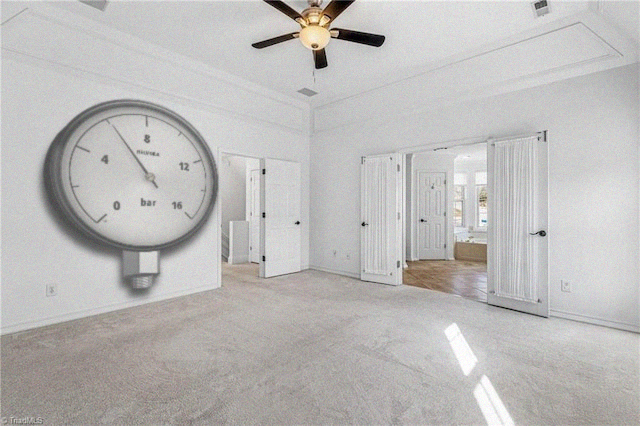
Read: 6 (bar)
